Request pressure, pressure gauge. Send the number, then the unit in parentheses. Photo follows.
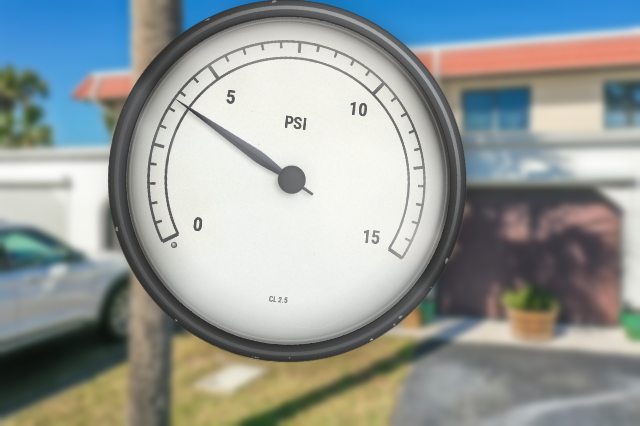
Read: 3.75 (psi)
